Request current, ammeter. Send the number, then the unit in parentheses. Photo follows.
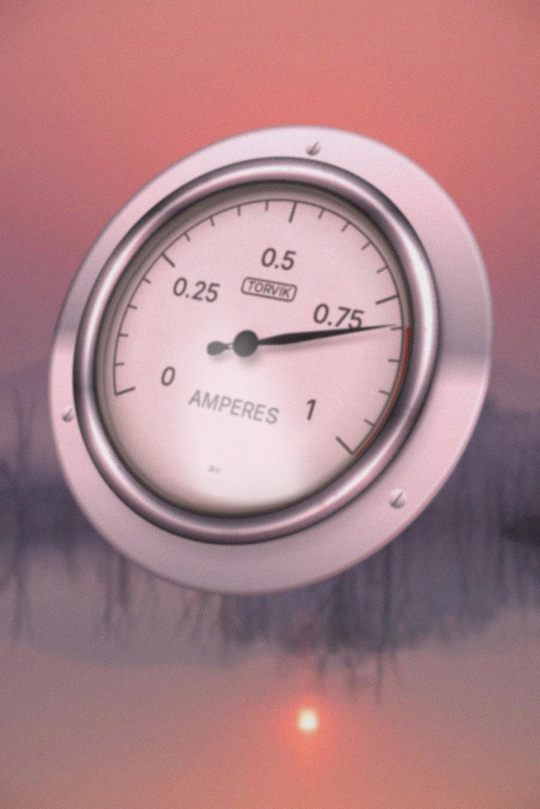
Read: 0.8 (A)
